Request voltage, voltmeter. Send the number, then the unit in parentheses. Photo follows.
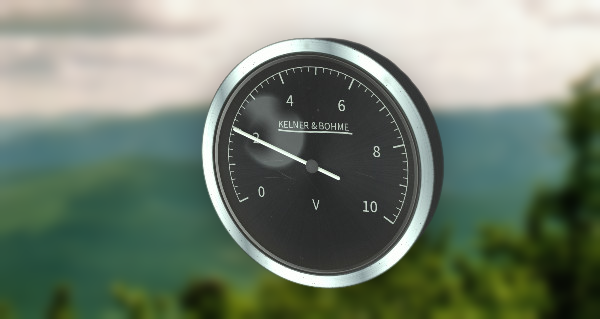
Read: 2 (V)
